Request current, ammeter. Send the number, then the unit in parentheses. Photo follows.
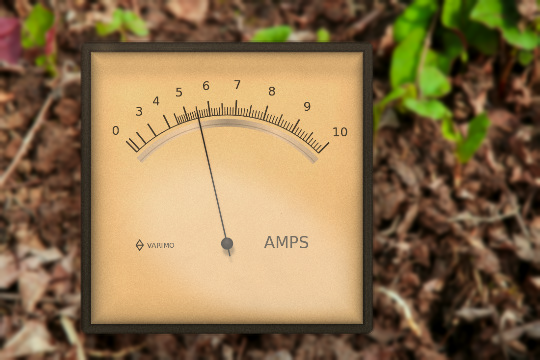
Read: 5.5 (A)
